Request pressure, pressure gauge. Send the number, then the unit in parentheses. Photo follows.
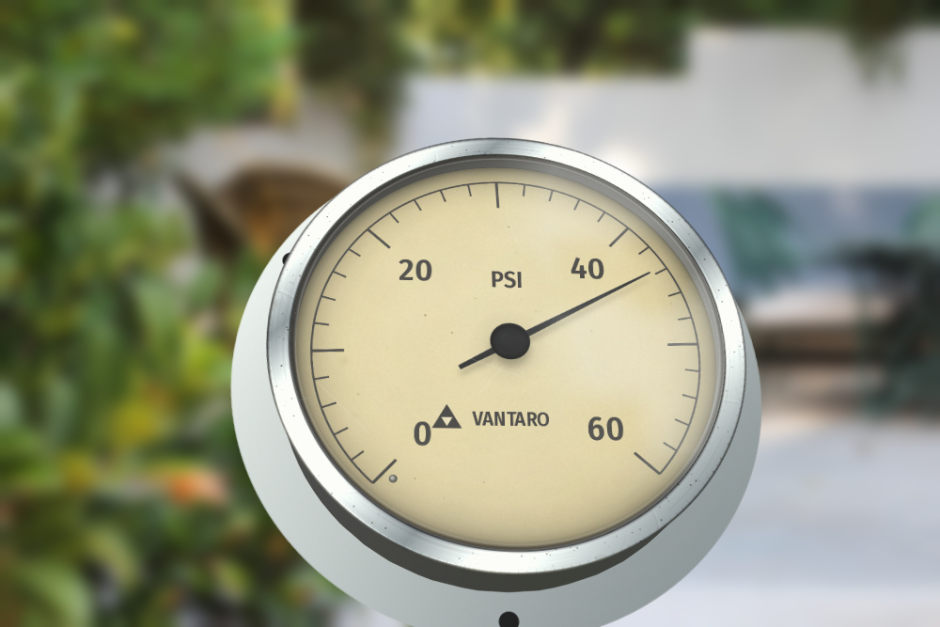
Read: 44 (psi)
